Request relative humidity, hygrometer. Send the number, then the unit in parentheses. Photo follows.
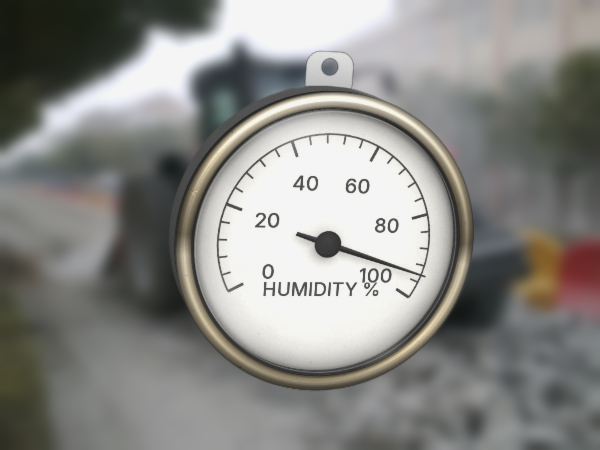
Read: 94 (%)
